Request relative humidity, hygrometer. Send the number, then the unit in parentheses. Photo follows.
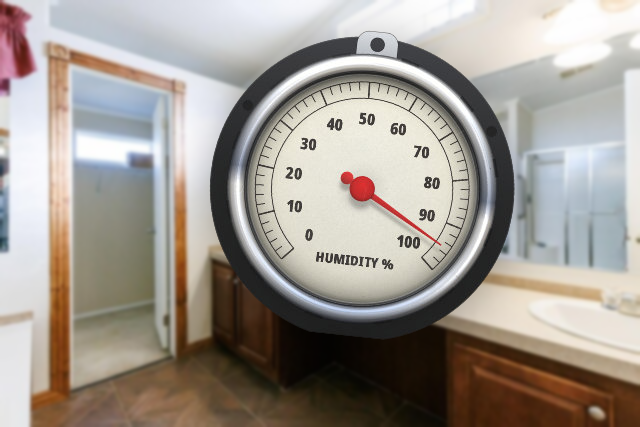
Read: 95 (%)
